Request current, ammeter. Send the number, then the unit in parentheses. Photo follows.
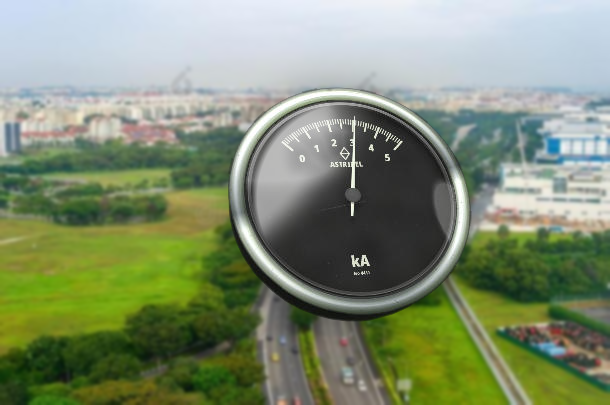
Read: 3 (kA)
